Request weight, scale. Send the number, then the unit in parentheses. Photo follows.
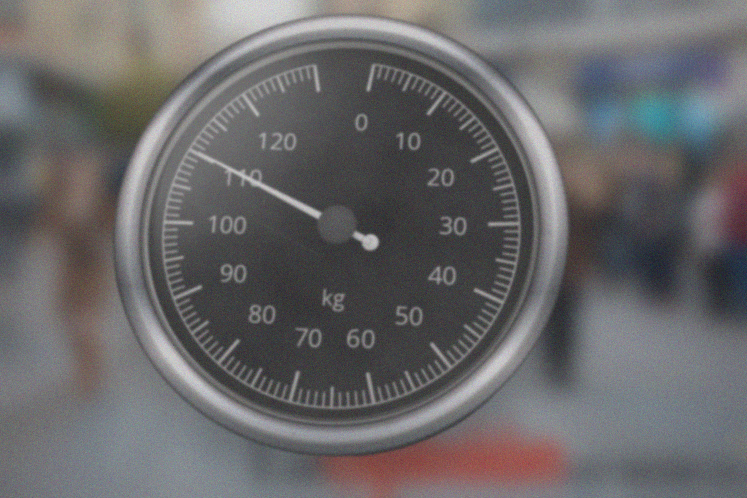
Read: 110 (kg)
